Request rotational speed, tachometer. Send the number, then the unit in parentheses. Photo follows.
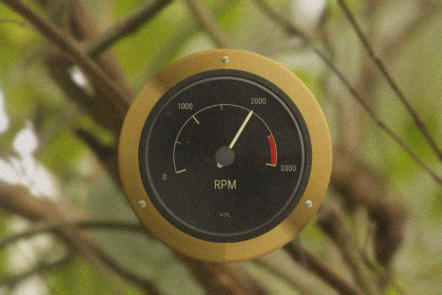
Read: 2000 (rpm)
